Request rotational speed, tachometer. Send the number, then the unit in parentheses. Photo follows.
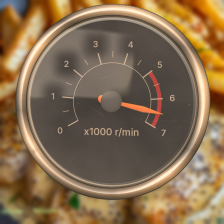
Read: 6500 (rpm)
